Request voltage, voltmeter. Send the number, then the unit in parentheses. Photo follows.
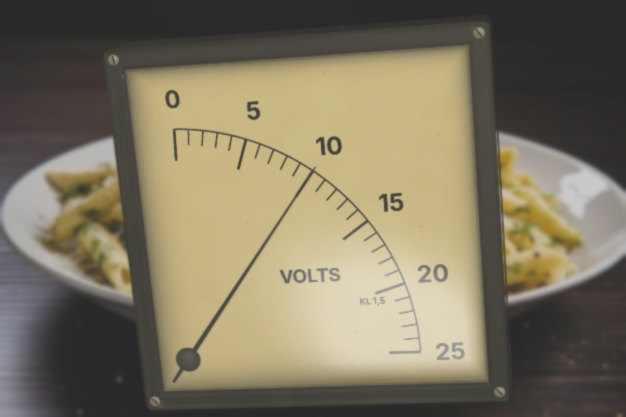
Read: 10 (V)
